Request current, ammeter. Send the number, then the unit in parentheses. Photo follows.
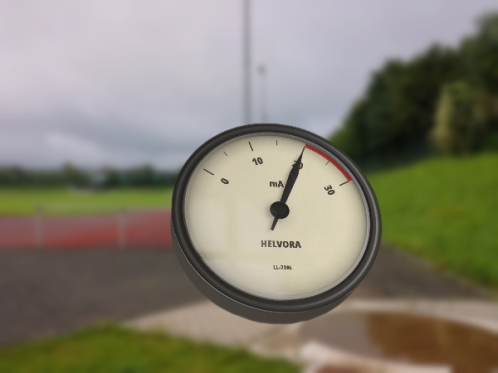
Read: 20 (mA)
